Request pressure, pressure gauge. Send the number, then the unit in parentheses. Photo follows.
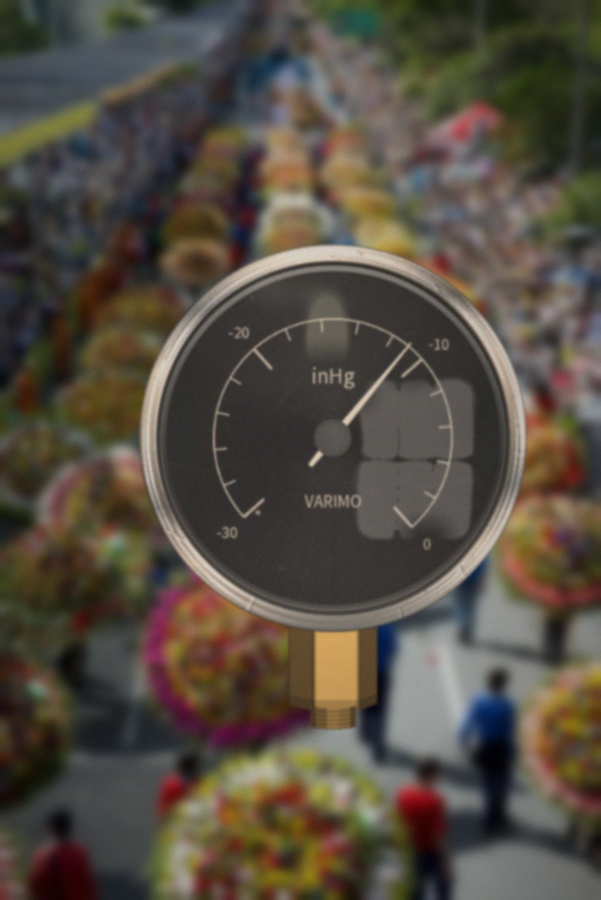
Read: -11 (inHg)
